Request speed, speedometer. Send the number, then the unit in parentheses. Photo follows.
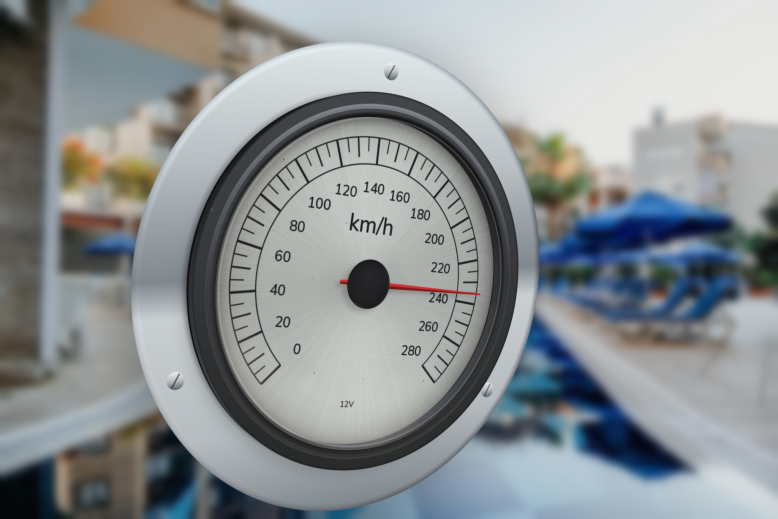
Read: 235 (km/h)
